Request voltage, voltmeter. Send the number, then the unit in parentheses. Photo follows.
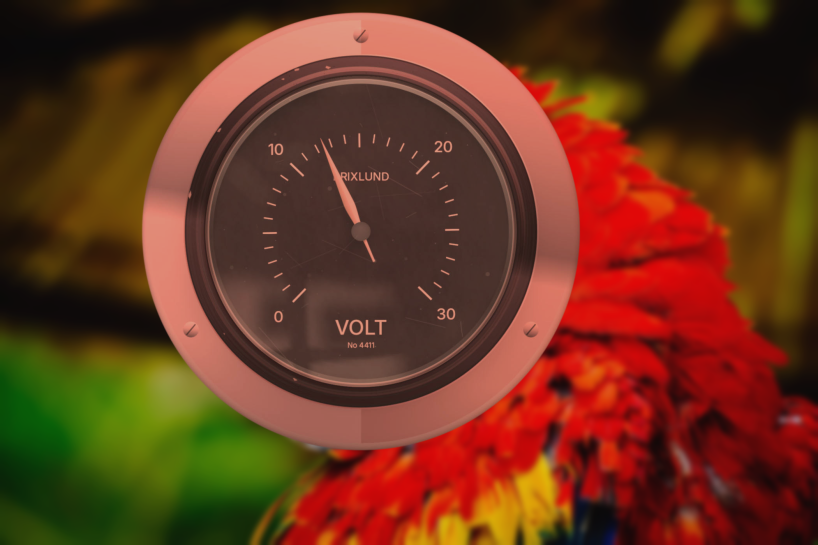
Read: 12.5 (V)
